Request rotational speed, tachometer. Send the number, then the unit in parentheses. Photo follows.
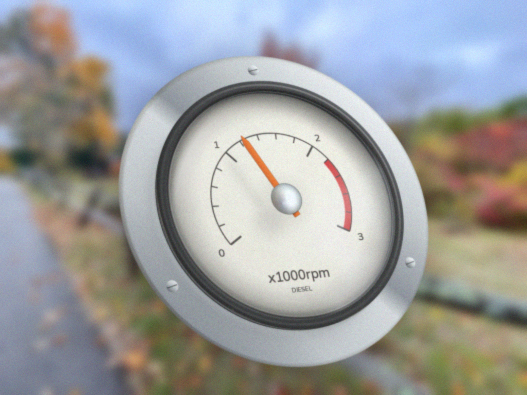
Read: 1200 (rpm)
